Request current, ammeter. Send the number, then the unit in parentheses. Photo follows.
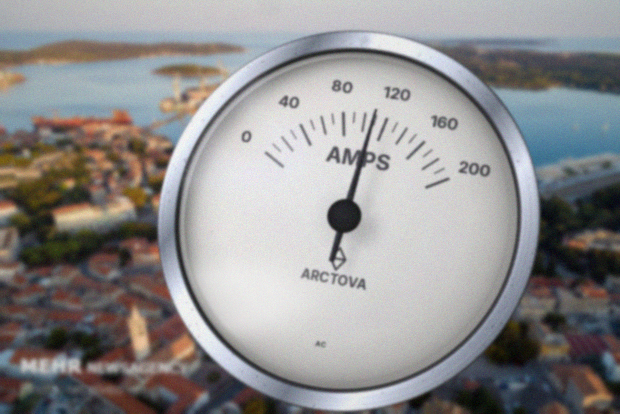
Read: 110 (A)
